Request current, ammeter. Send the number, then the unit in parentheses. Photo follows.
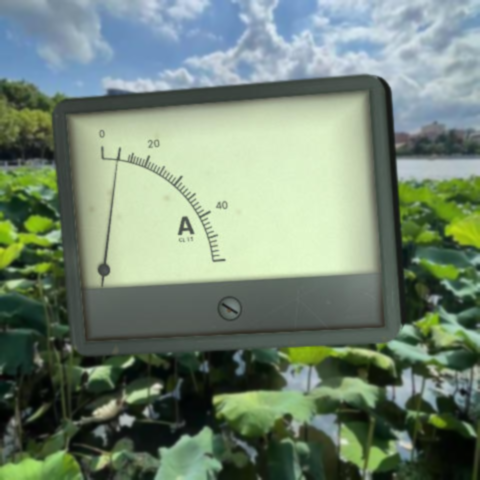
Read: 10 (A)
